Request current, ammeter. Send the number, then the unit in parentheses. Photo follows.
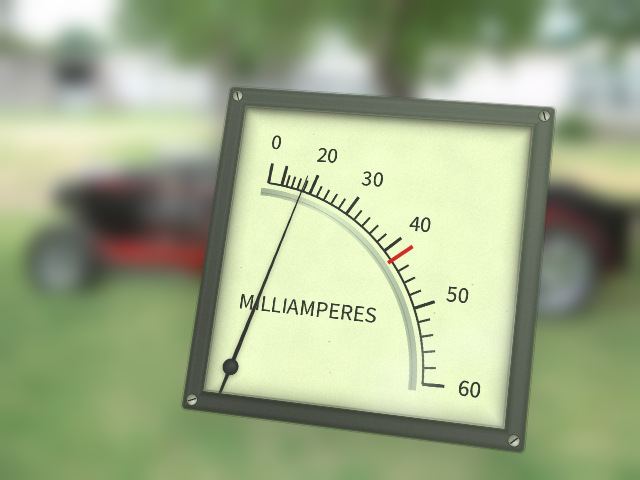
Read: 18 (mA)
